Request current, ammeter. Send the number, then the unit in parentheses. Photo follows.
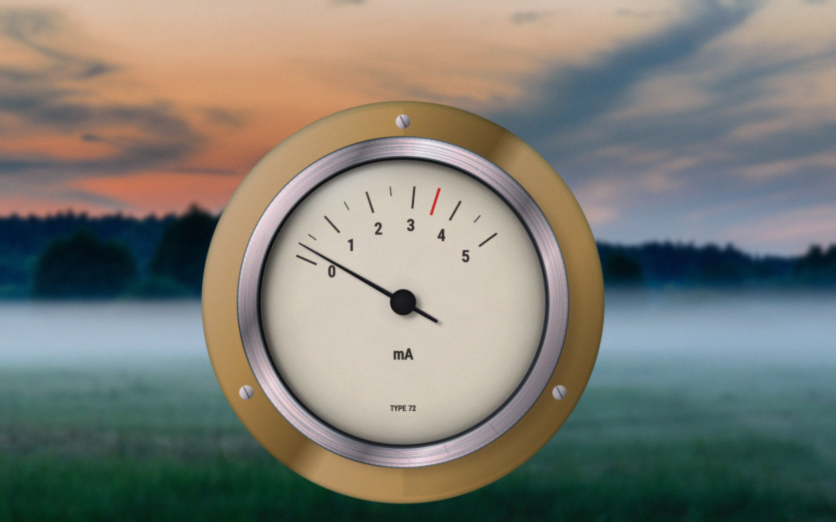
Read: 0.25 (mA)
